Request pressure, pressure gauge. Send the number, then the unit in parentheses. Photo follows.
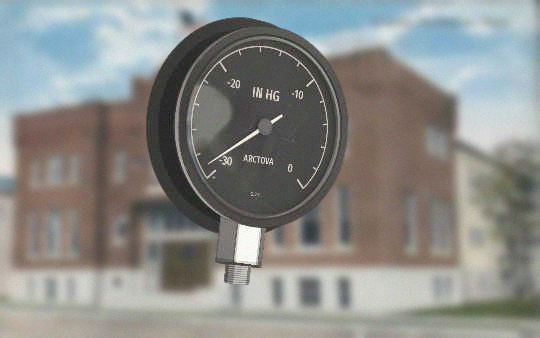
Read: -29 (inHg)
